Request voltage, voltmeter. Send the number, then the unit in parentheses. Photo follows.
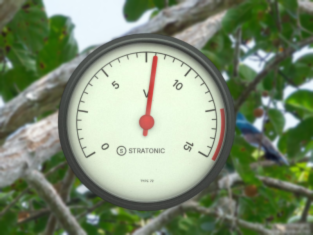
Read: 8 (V)
